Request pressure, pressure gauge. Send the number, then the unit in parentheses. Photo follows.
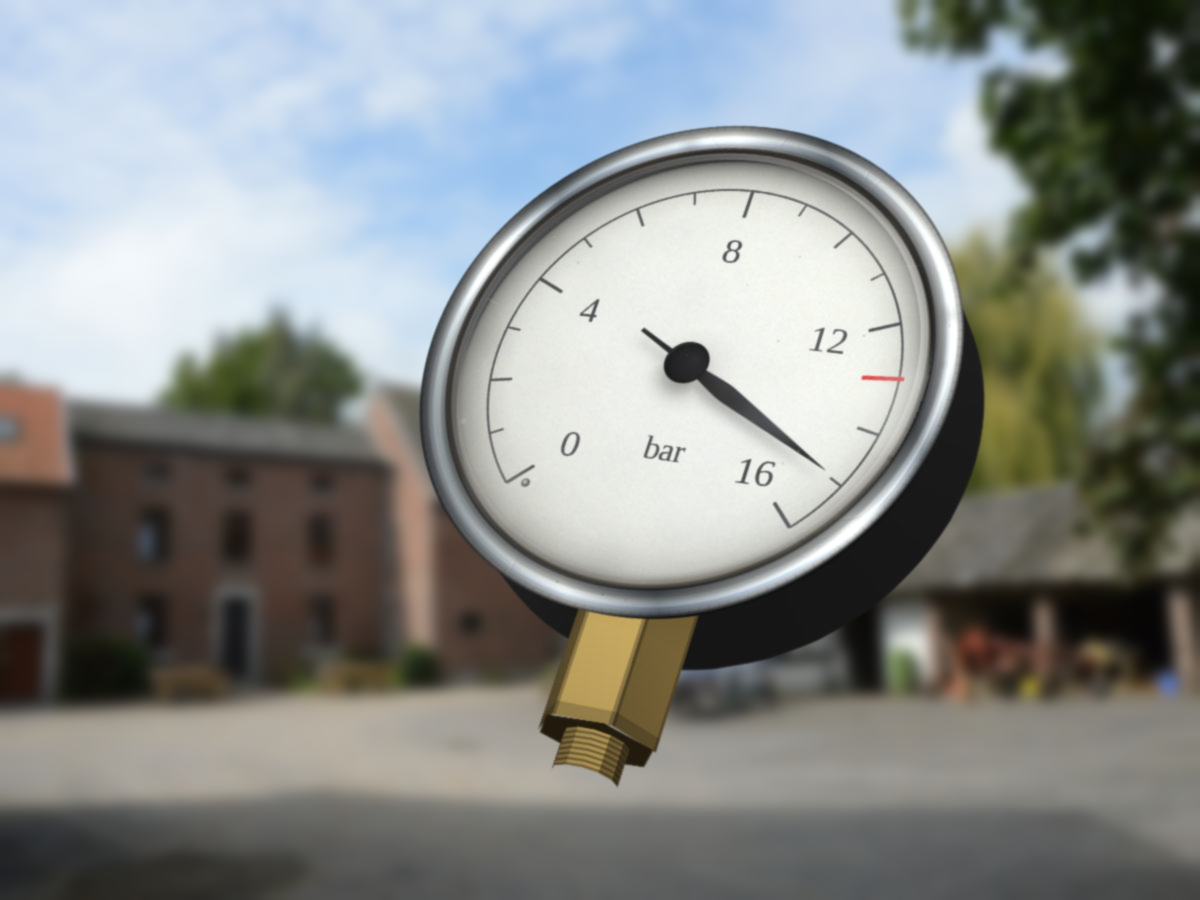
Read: 15 (bar)
